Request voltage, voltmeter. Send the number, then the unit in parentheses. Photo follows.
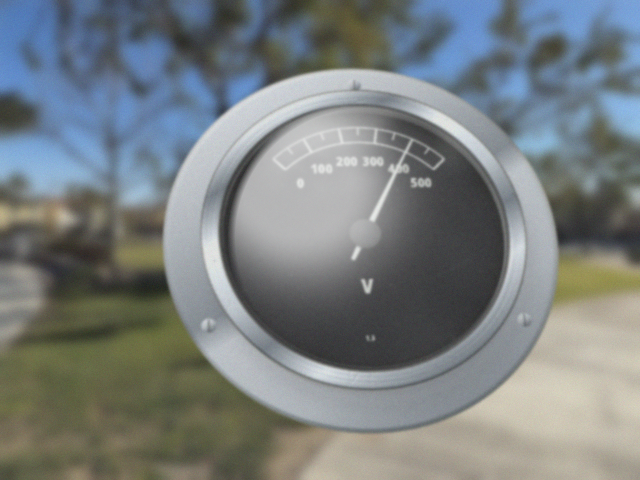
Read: 400 (V)
